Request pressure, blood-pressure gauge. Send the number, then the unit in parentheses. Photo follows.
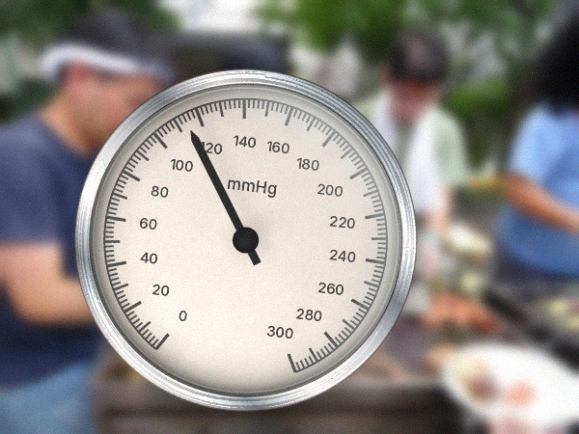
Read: 114 (mmHg)
